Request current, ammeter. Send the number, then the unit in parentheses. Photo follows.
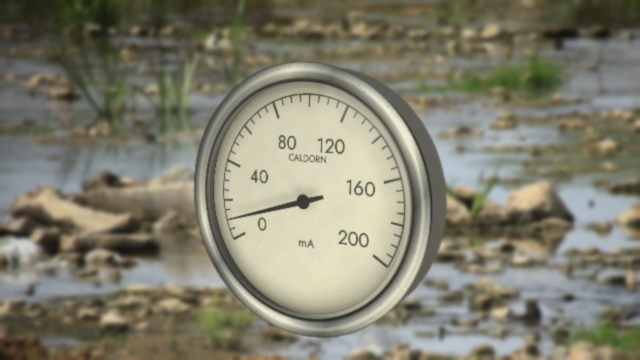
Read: 10 (mA)
